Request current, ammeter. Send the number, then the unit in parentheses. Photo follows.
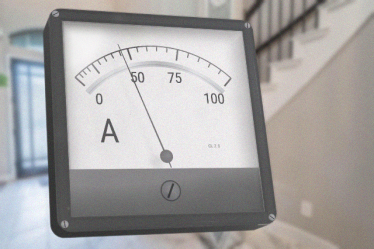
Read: 45 (A)
